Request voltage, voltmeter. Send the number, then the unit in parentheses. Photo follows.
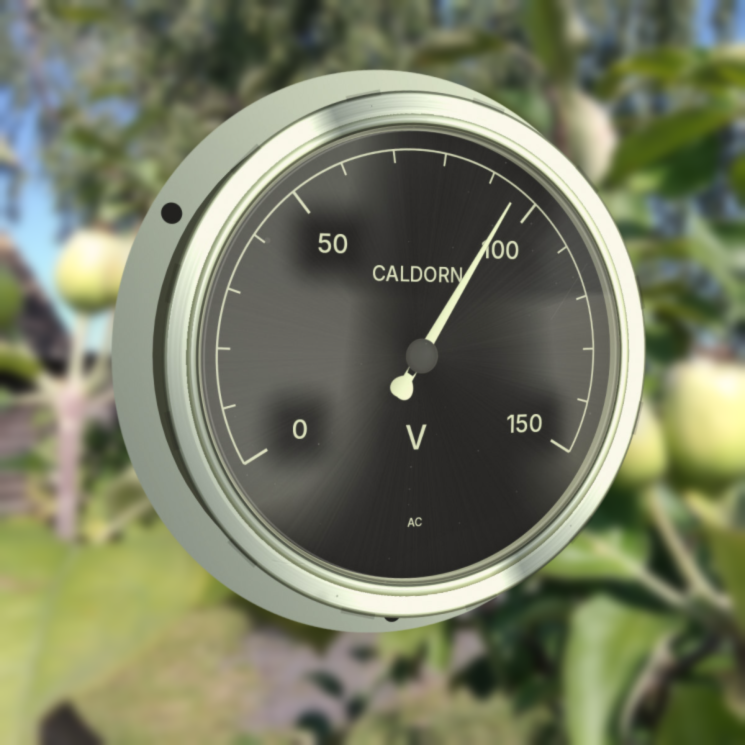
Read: 95 (V)
